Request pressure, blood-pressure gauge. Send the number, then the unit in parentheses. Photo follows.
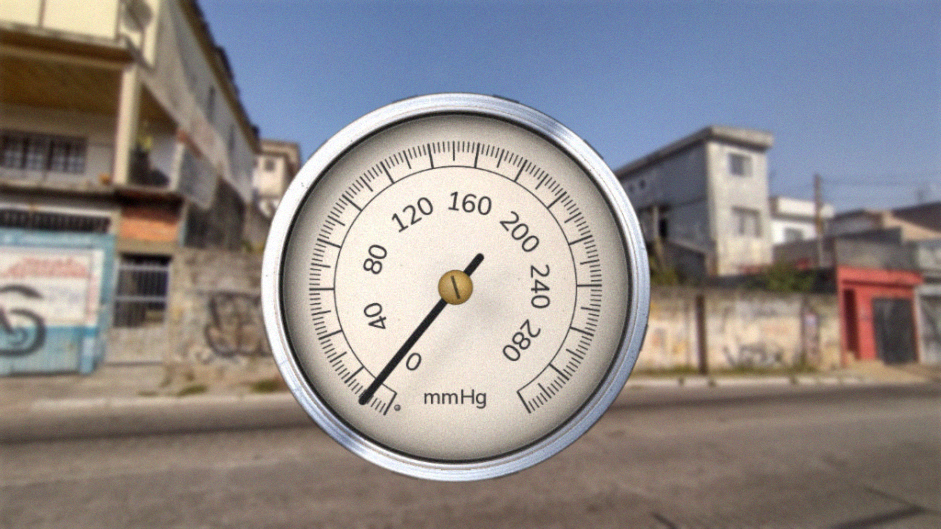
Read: 10 (mmHg)
